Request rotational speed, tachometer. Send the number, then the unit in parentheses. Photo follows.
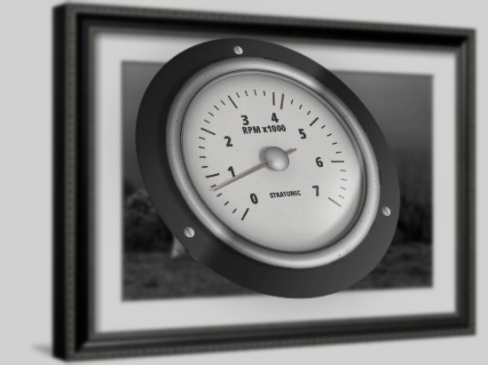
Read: 700 (rpm)
